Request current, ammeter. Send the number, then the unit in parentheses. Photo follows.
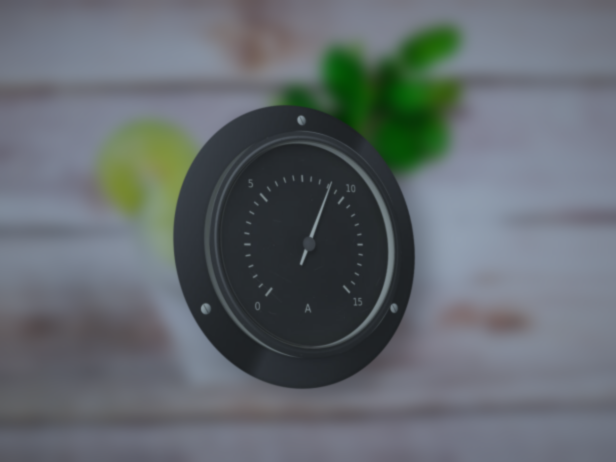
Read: 9 (A)
